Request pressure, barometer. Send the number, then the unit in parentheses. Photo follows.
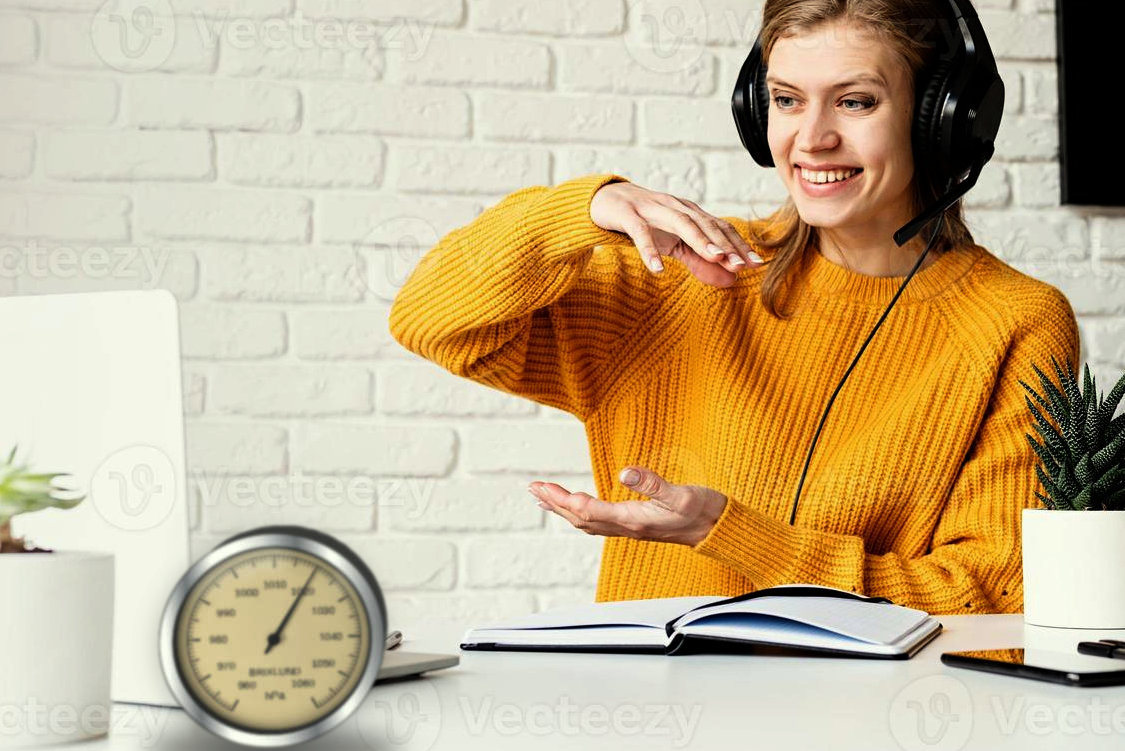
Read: 1020 (hPa)
